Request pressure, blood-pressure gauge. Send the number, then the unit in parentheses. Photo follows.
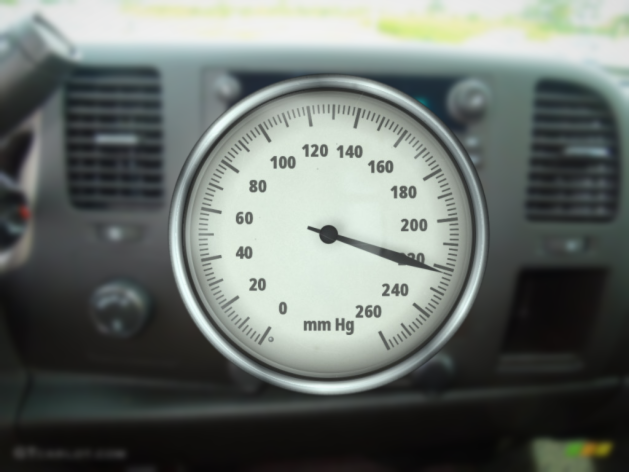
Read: 222 (mmHg)
